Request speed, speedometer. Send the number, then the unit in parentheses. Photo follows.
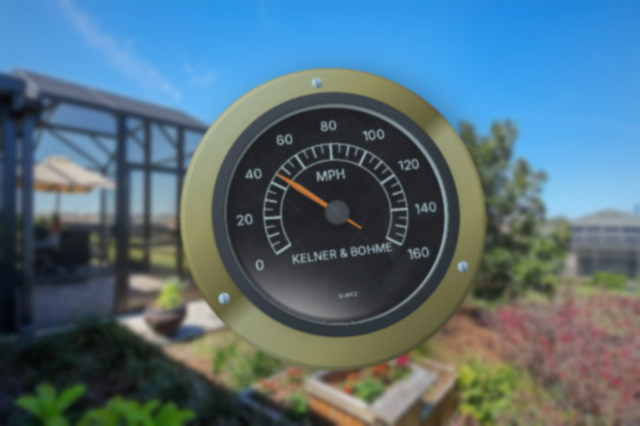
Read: 45 (mph)
